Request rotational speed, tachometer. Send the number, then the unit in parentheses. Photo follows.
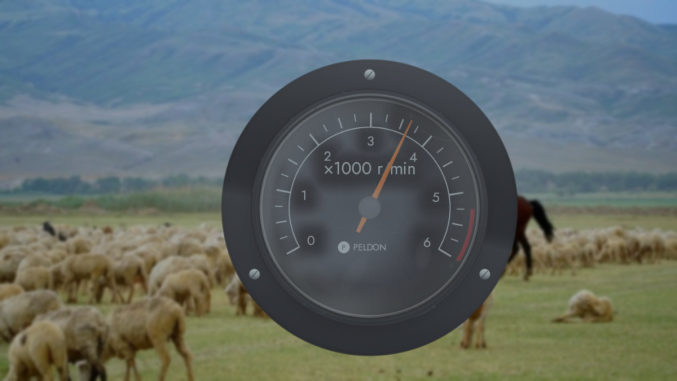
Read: 3625 (rpm)
